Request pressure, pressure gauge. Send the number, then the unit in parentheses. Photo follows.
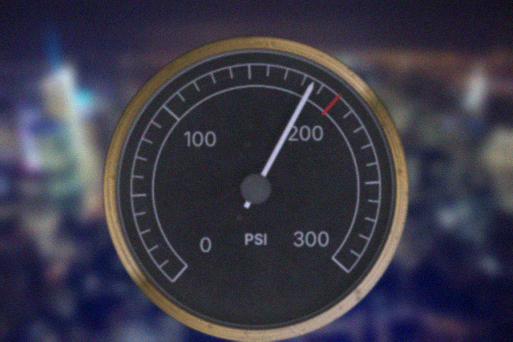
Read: 185 (psi)
